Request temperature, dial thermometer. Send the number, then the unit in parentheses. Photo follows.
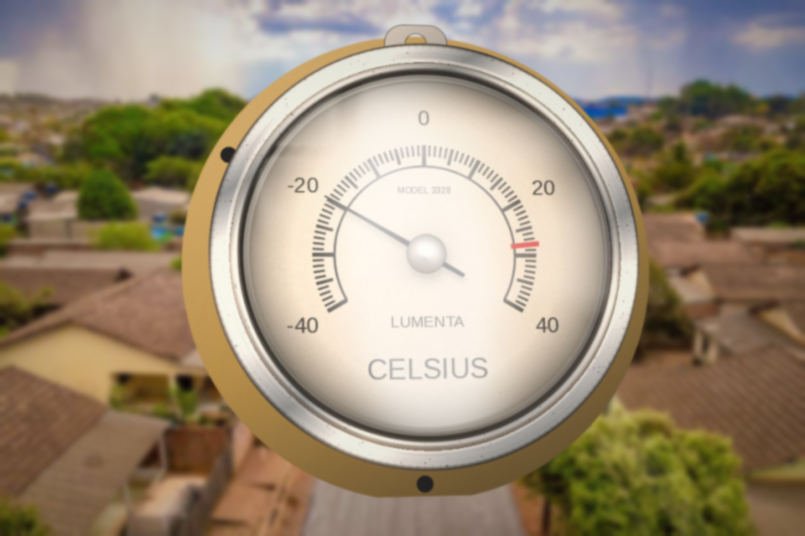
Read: -20 (°C)
